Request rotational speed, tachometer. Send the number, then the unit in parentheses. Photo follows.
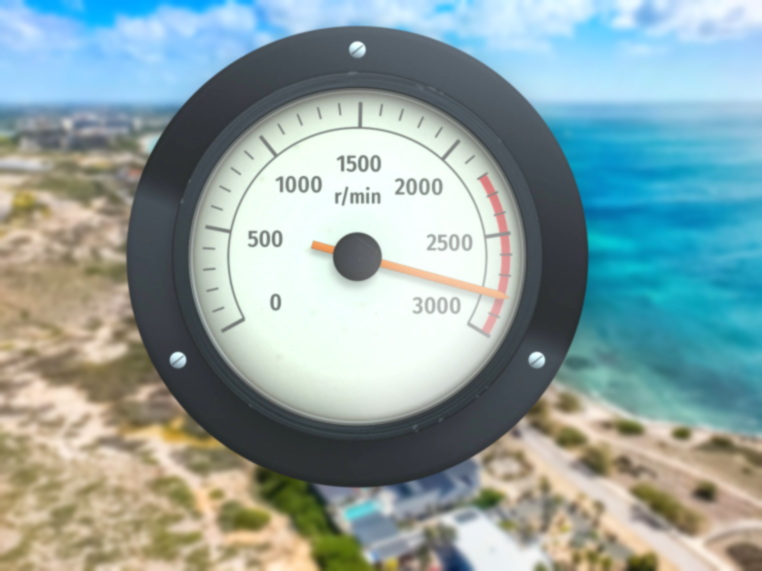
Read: 2800 (rpm)
